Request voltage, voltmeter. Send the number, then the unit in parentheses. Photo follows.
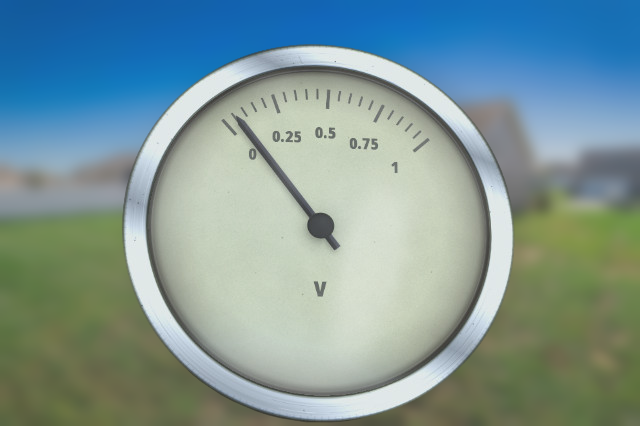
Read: 0.05 (V)
